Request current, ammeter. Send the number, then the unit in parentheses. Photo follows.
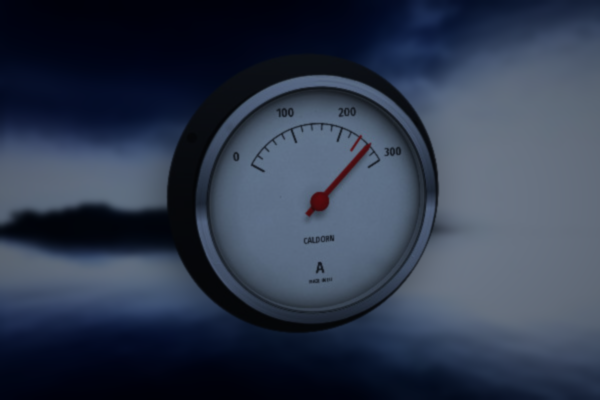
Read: 260 (A)
